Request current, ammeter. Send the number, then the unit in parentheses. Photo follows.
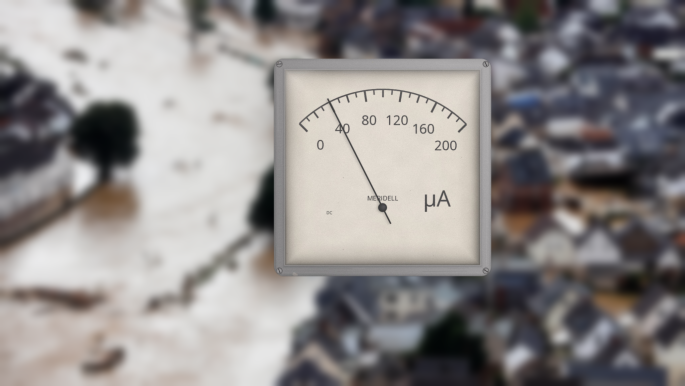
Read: 40 (µA)
